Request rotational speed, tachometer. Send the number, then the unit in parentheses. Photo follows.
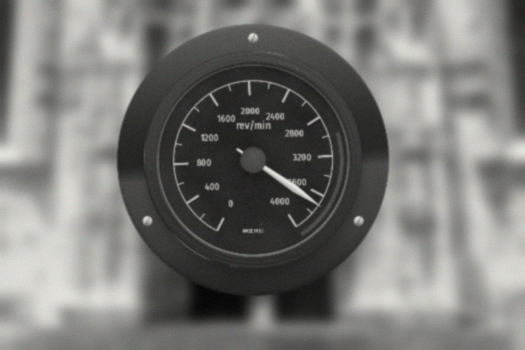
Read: 3700 (rpm)
